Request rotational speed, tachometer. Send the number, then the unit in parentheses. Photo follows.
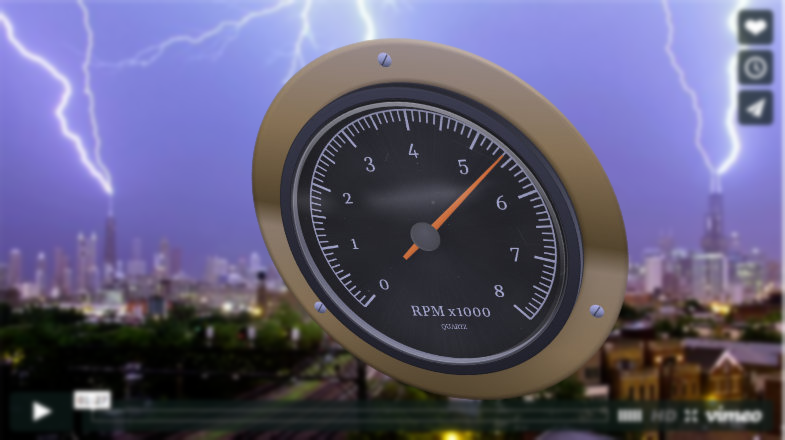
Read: 5400 (rpm)
